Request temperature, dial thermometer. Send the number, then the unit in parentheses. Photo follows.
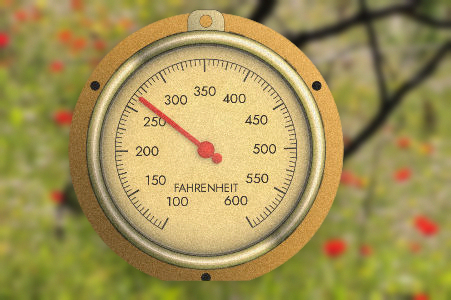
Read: 265 (°F)
